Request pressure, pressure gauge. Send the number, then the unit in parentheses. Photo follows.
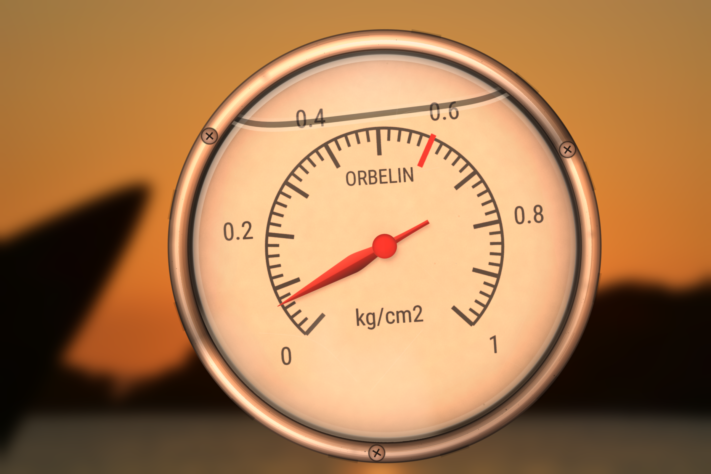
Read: 0.07 (kg/cm²)
